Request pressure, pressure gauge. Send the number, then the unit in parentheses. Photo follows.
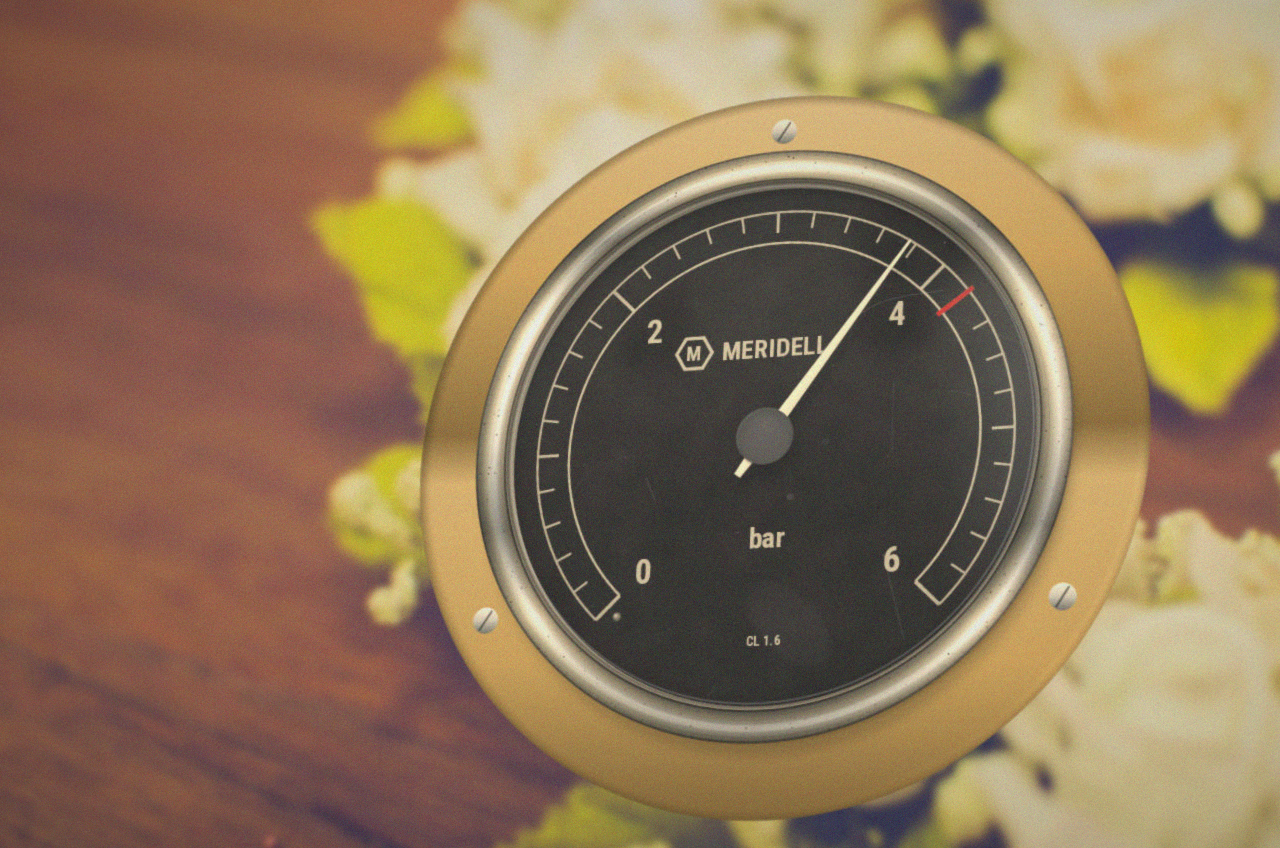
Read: 3.8 (bar)
